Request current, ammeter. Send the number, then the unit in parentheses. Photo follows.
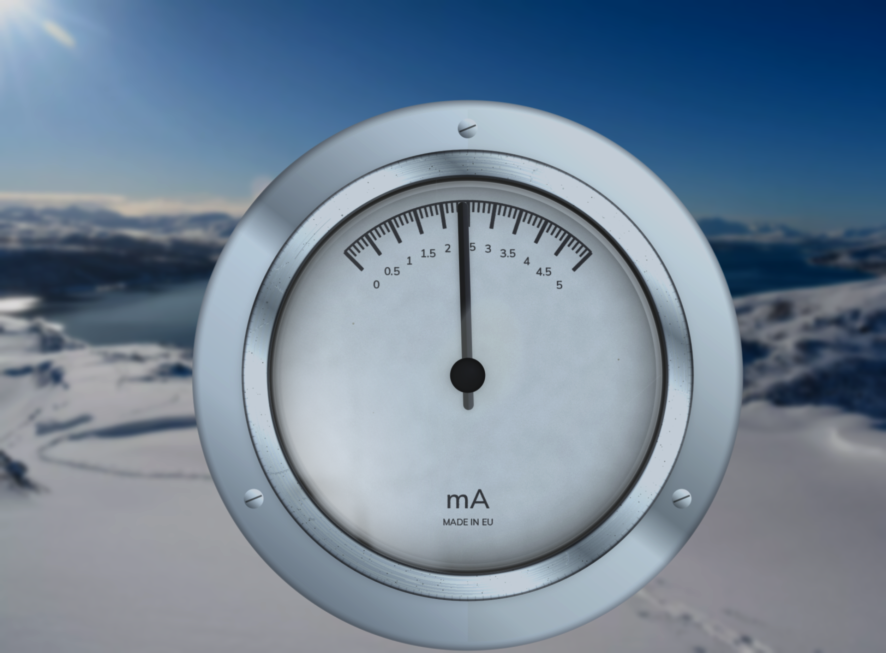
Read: 2.4 (mA)
